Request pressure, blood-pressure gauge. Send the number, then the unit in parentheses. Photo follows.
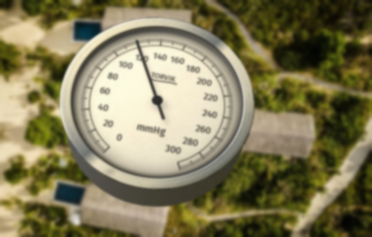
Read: 120 (mmHg)
